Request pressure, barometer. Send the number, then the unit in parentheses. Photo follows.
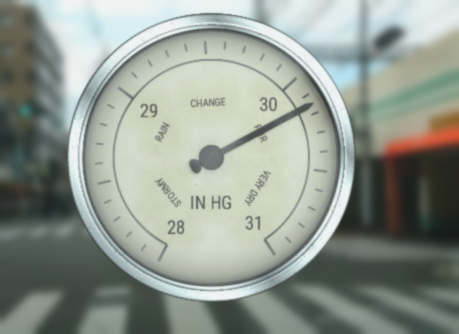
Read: 30.15 (inHg)
